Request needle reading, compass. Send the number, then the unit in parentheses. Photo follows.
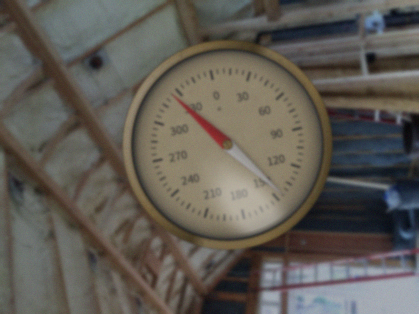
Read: 325 (°)
